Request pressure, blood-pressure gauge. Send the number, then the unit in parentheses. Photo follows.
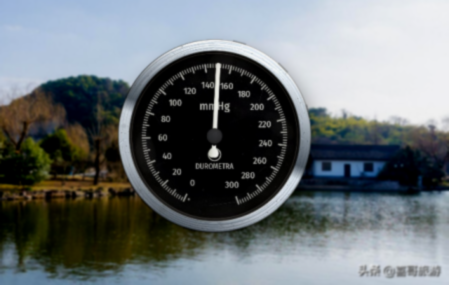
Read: 150 (mmHg)
